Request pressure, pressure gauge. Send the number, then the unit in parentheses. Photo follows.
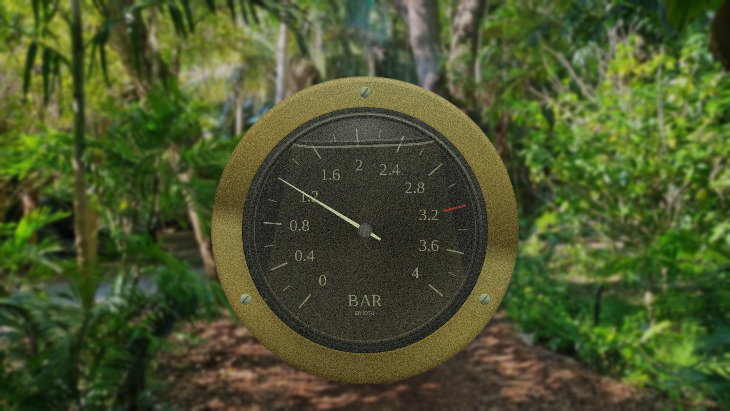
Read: 1.2 (bar)
